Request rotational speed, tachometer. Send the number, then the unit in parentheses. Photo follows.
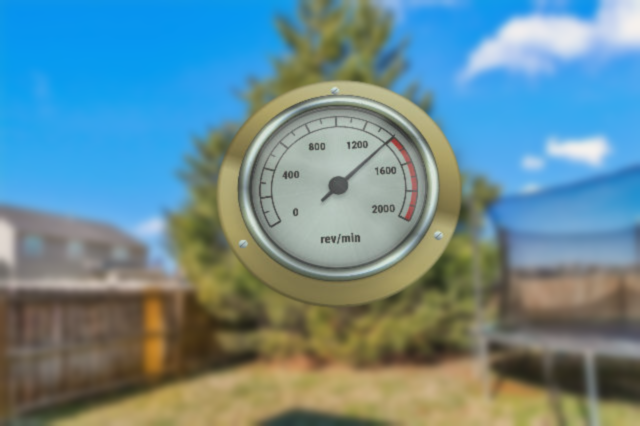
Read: 1400 (rpm)
